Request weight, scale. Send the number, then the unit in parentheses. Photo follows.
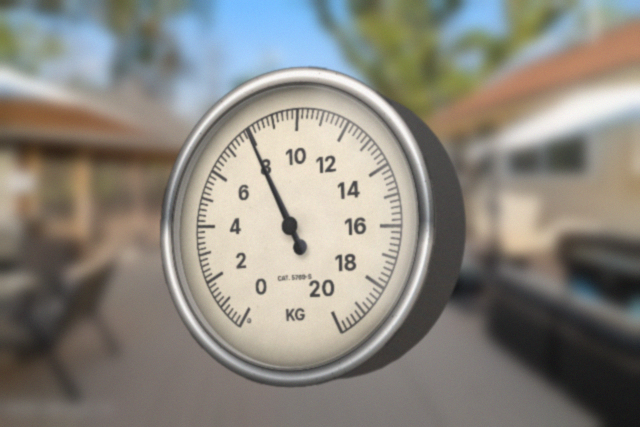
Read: 8 (kg)
